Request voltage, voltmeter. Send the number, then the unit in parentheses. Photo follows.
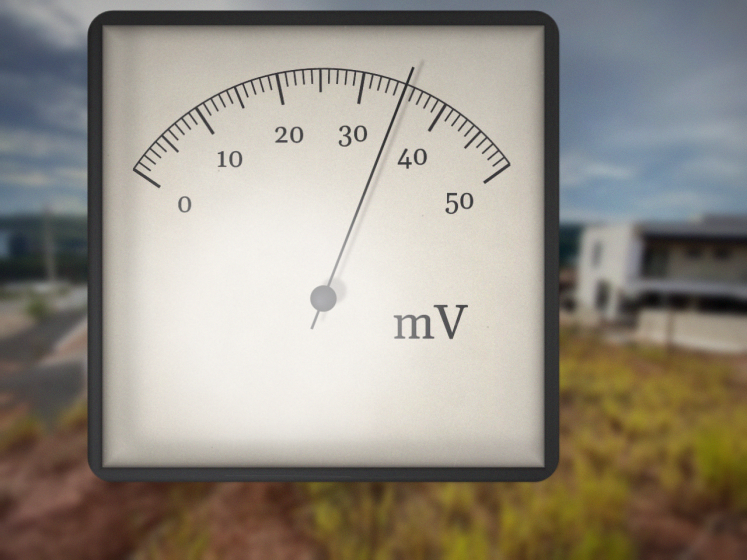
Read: 35 (mV)
